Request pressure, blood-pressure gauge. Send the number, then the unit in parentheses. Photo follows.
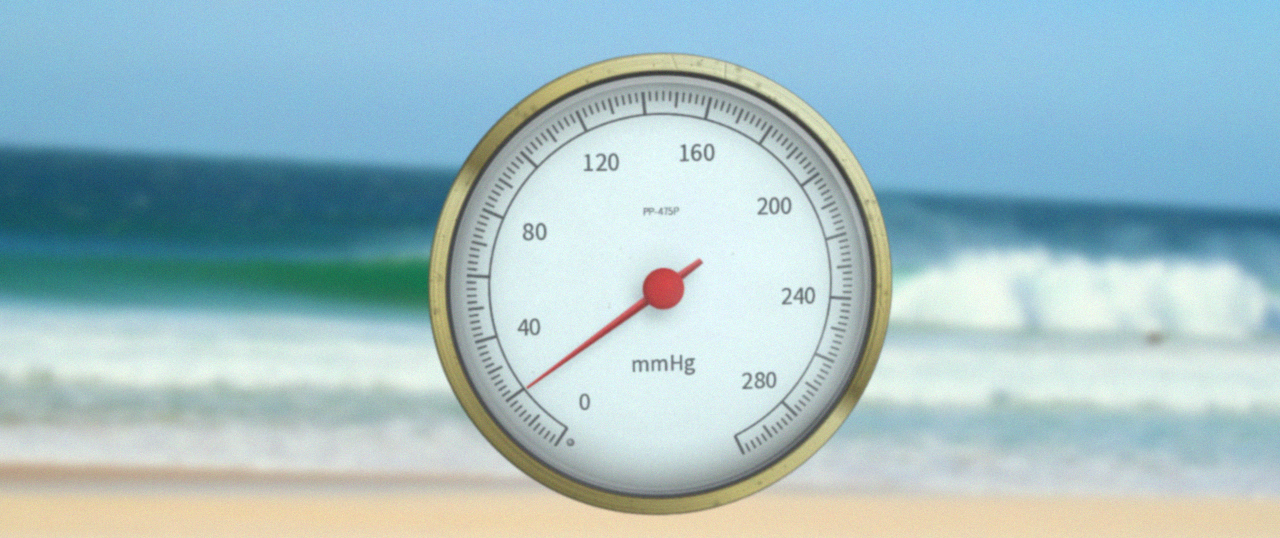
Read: 20 (mmHg)
